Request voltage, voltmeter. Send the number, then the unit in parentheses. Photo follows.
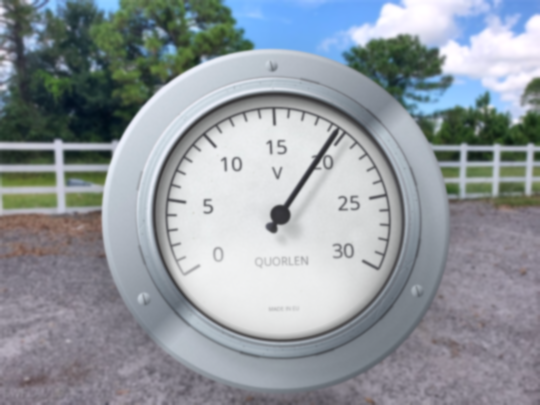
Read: 19.5 (V)
